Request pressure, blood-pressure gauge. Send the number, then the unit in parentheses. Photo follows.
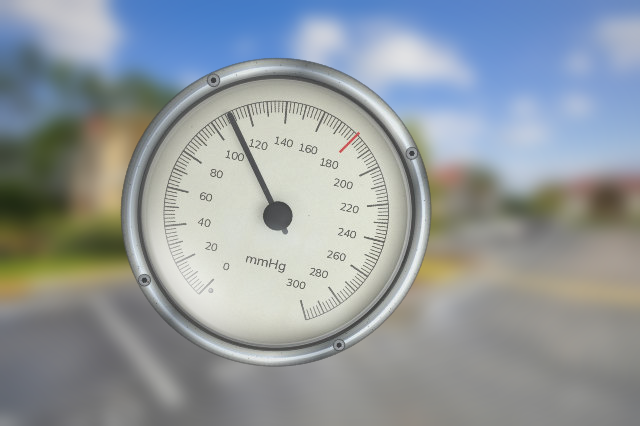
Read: 110 (mmHg)
